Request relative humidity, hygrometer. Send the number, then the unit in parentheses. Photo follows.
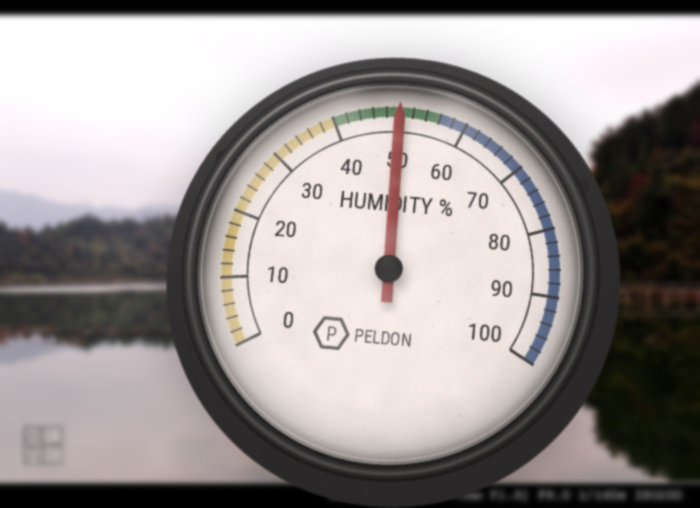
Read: 50 (%)
